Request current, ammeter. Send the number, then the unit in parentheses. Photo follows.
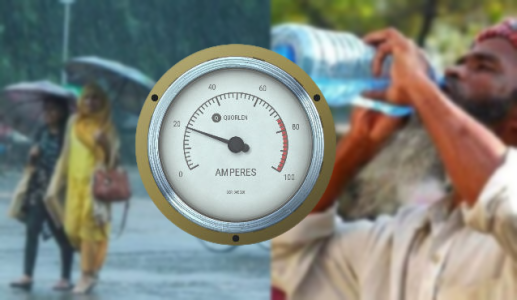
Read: 20 (A)
